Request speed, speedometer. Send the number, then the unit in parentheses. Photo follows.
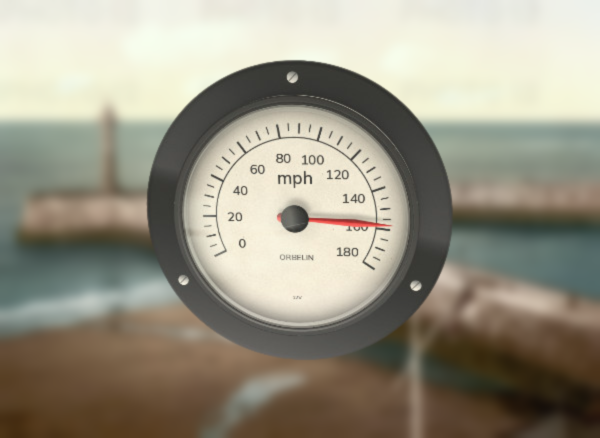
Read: 157.5 (mph)
